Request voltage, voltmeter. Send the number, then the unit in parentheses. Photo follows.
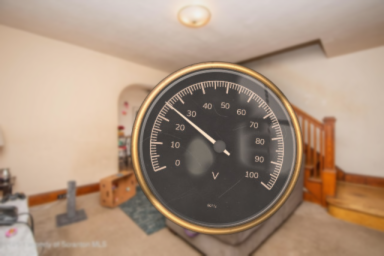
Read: 25 (V)
